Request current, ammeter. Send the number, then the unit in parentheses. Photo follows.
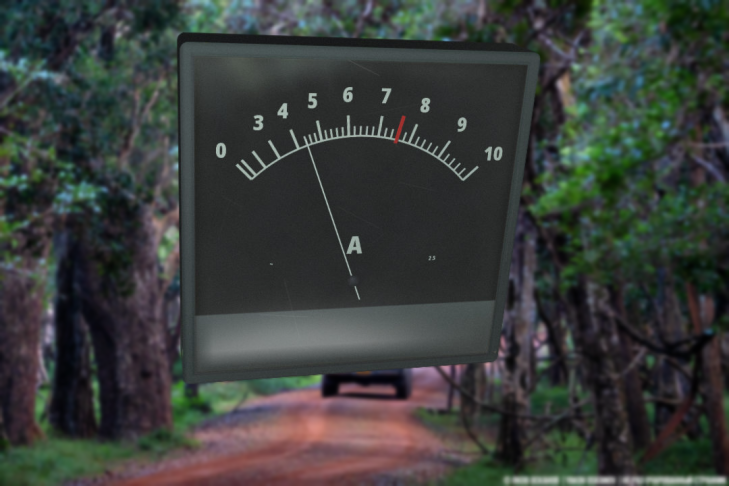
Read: 4.4 (A)
